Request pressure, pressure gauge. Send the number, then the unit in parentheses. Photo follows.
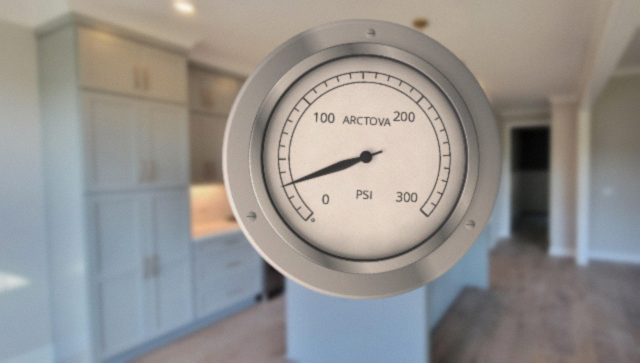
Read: 30 (psi)
